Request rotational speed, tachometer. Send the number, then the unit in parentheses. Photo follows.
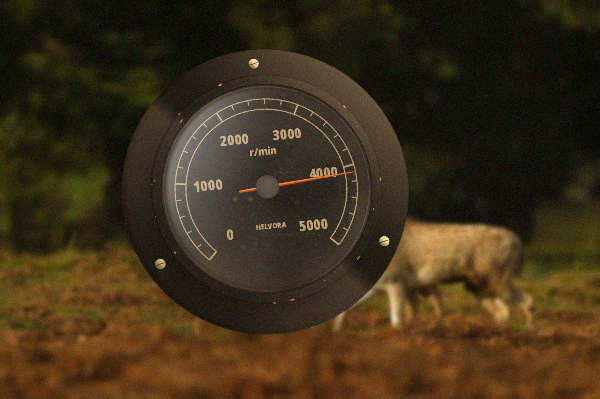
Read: 4100 (rpm)
